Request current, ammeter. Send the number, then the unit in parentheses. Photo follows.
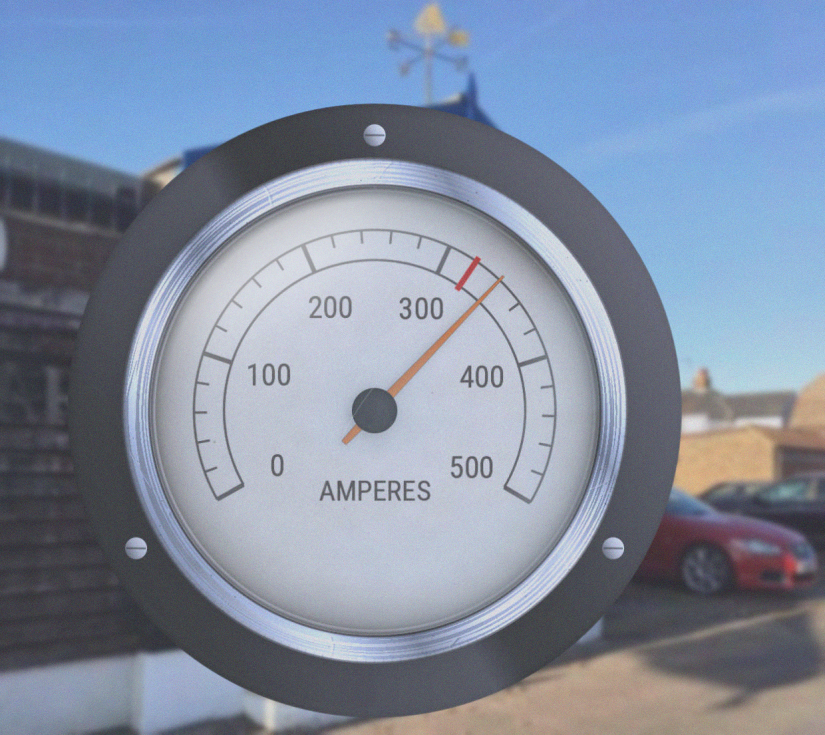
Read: 340 (A)
